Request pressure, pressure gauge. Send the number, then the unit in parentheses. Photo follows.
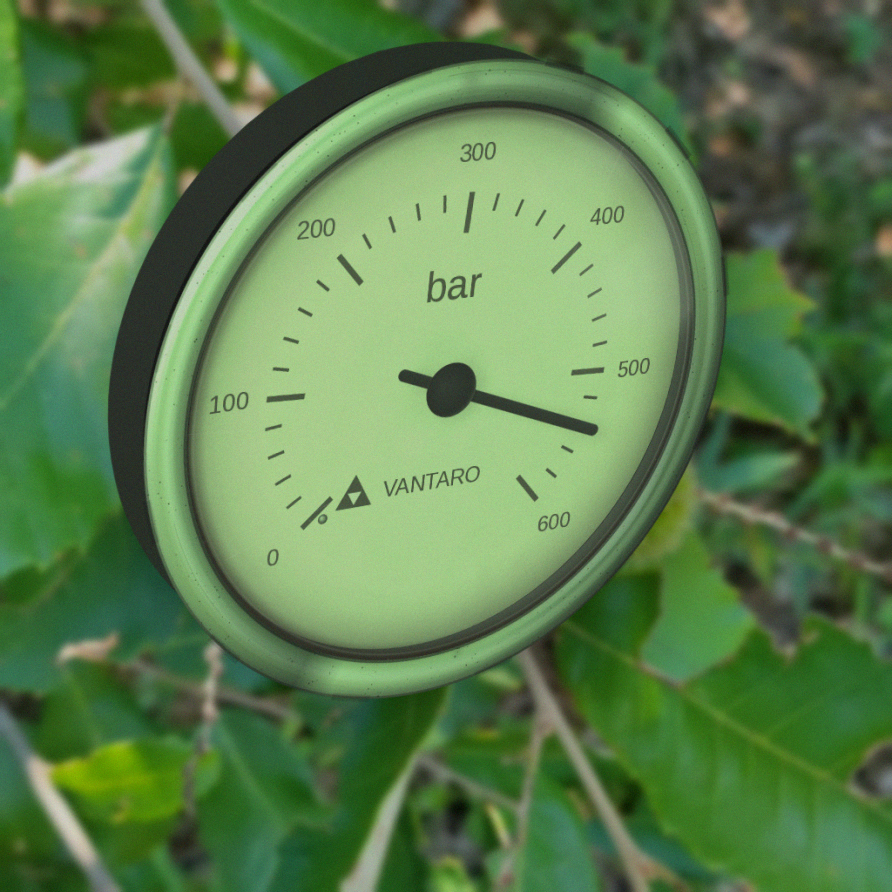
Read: 540 (bar)
